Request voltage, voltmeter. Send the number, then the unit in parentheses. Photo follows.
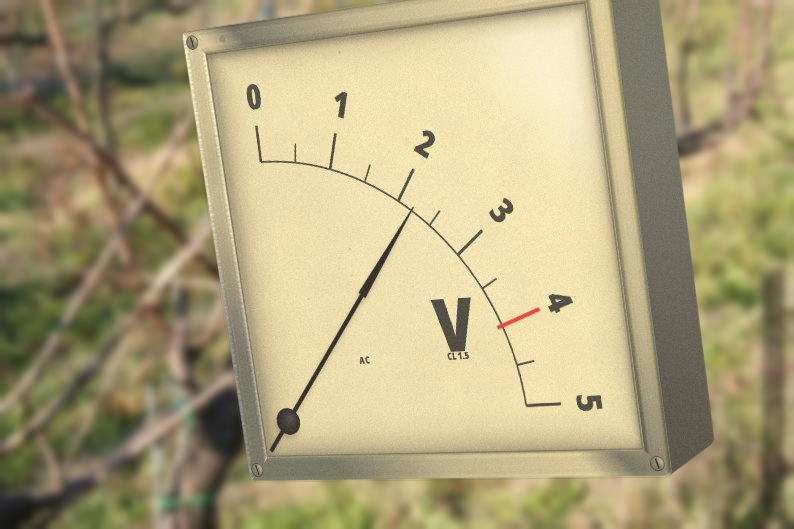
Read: 2.25 (V)
